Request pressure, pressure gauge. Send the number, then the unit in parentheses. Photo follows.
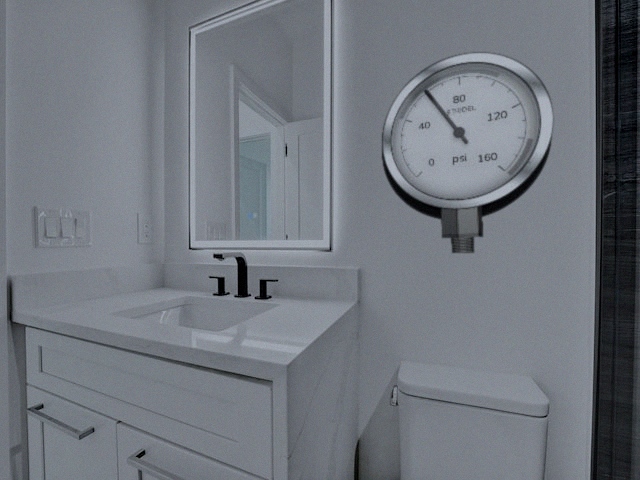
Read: 60 (psi)
